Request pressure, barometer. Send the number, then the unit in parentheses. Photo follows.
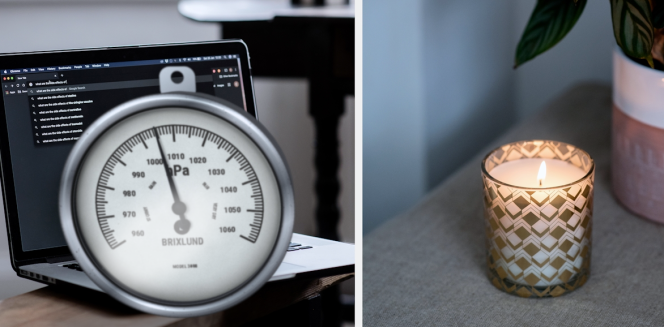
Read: 1005 (hPa)
